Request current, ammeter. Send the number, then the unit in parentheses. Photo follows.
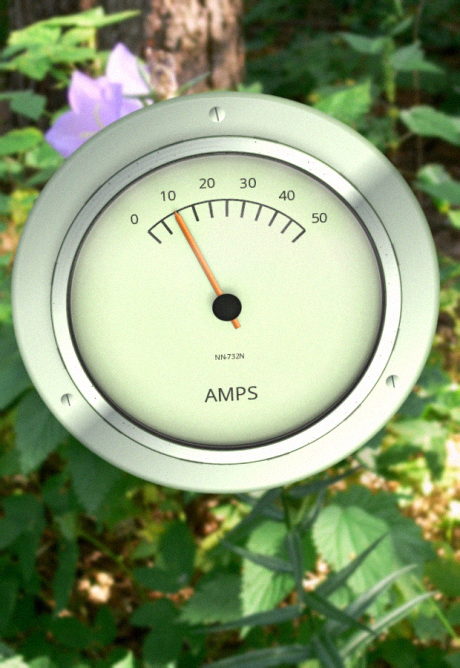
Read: 10 (A)
